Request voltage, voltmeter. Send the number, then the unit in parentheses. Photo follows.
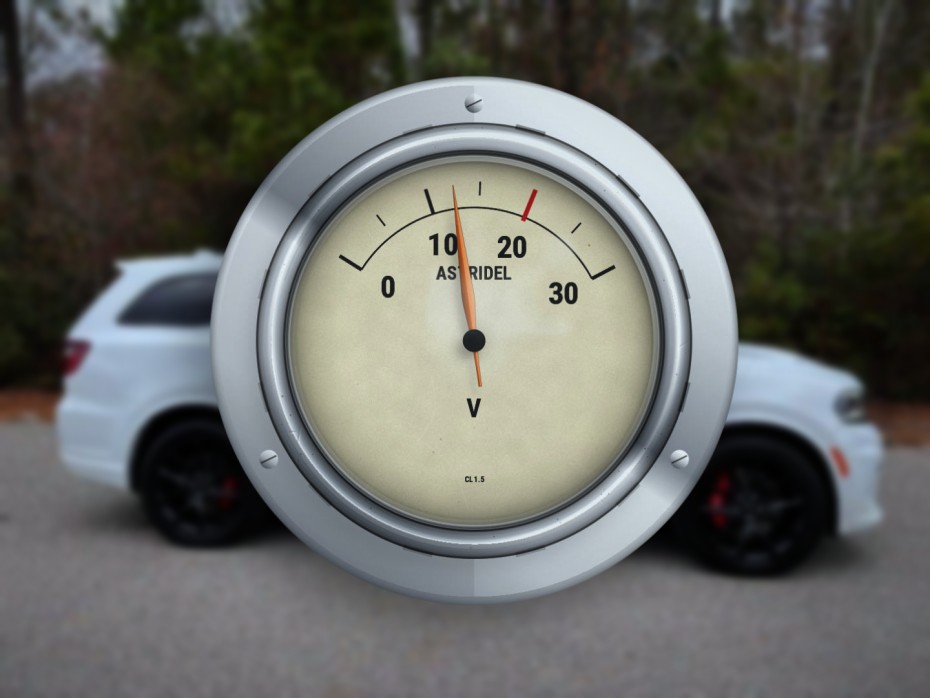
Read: 12.5 (V)
